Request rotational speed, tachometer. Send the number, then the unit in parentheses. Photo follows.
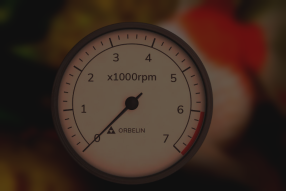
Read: 0 (rpm)
